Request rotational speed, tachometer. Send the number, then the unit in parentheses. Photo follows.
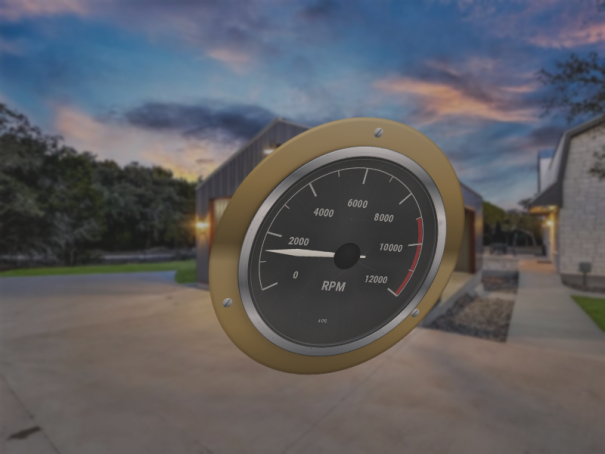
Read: 1500 (rpm)
